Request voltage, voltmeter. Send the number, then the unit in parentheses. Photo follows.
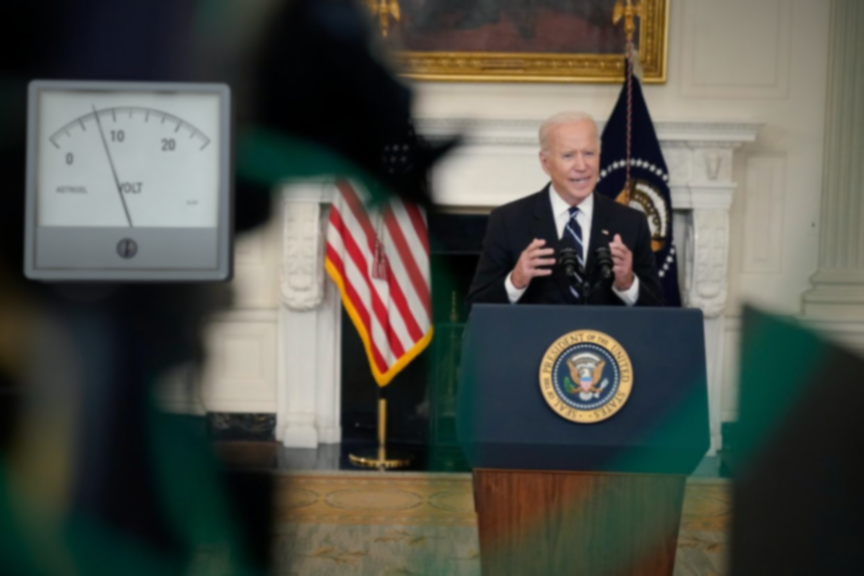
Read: 7.5 (V)
